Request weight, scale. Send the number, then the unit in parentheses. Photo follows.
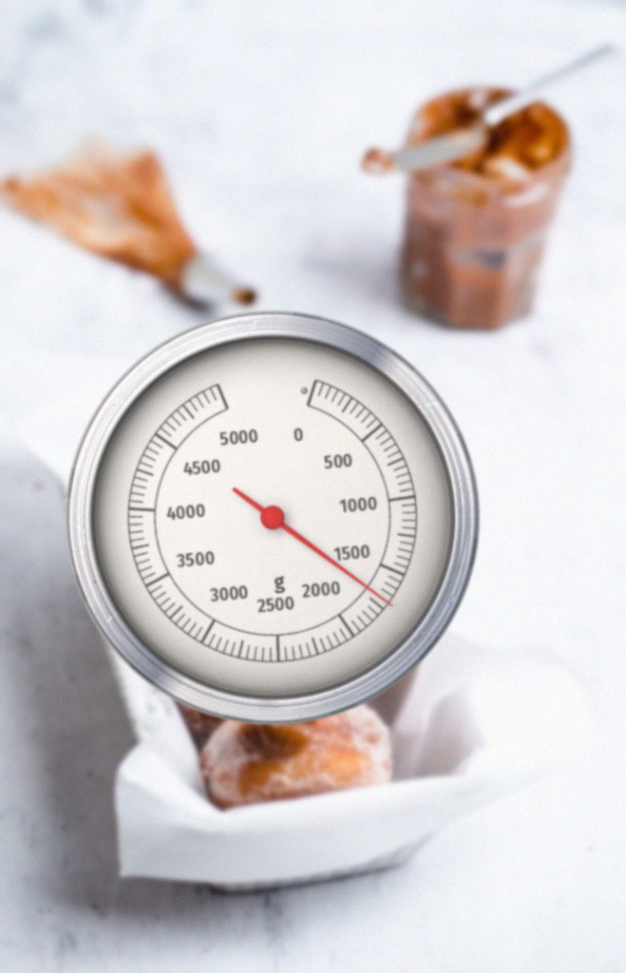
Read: 1700 (g)
